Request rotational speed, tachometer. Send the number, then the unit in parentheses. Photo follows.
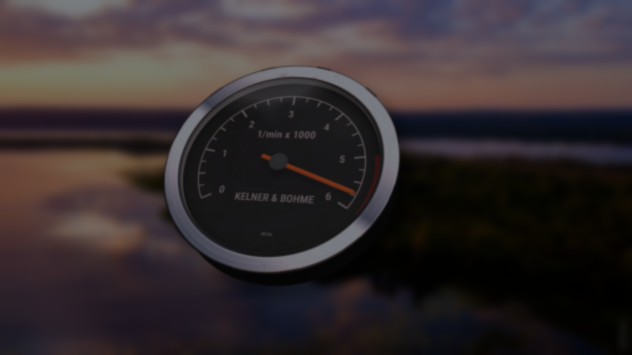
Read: 5750 (rpm)
